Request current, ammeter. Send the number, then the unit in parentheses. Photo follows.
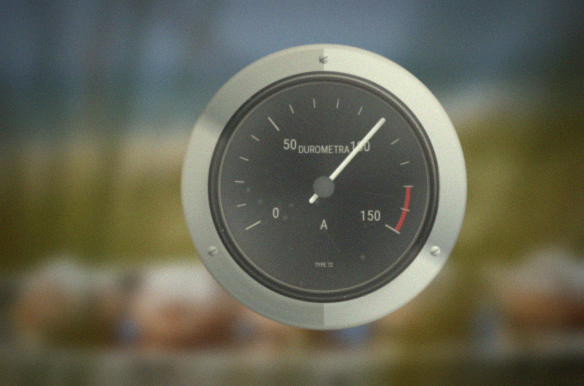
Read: 100 (A)
